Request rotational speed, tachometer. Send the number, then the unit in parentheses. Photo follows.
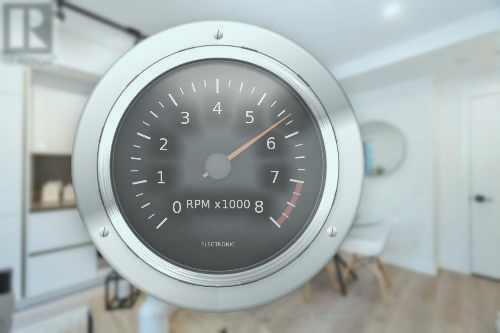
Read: 5625 (rpm)
